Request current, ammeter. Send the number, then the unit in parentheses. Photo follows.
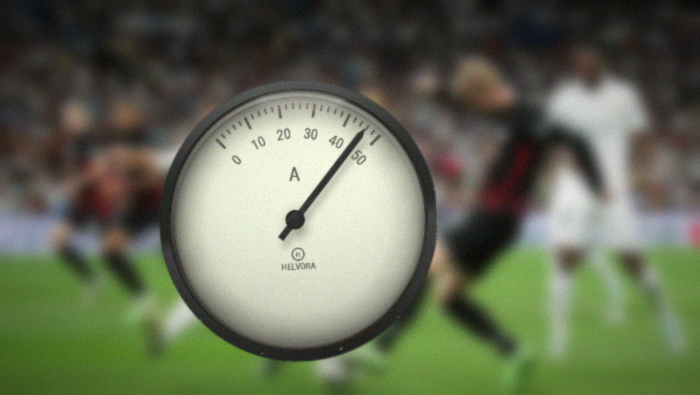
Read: 46 (A)
